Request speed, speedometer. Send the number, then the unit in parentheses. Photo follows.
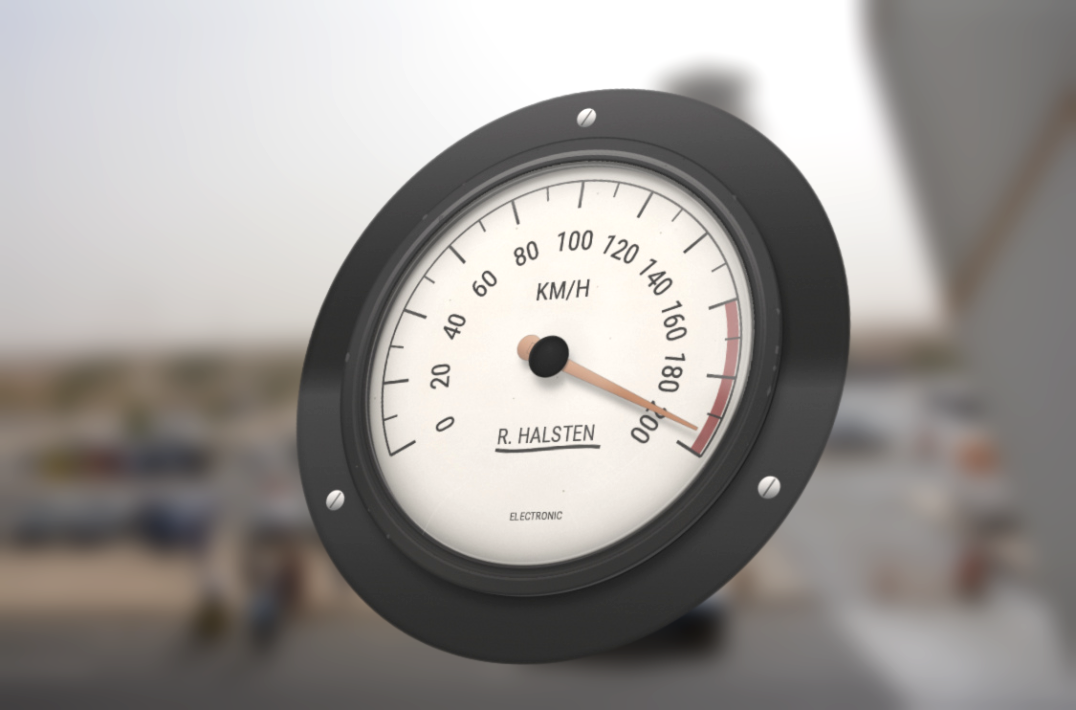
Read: 195 (km/h)
